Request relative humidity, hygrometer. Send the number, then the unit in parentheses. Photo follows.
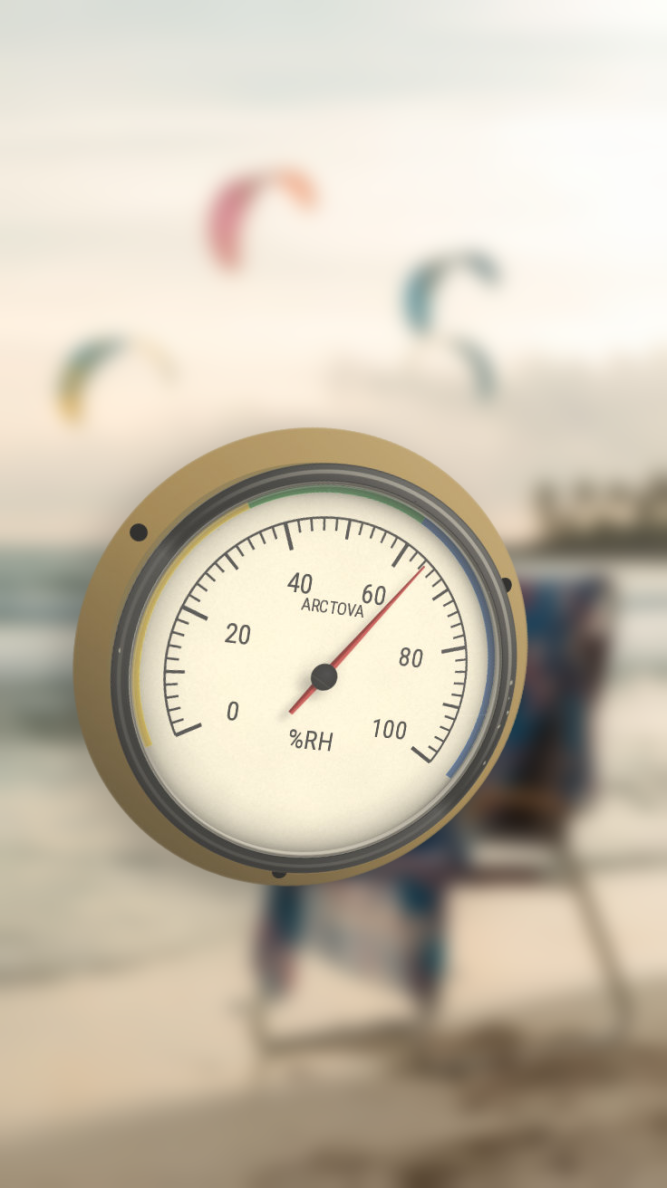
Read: 64 (%)
